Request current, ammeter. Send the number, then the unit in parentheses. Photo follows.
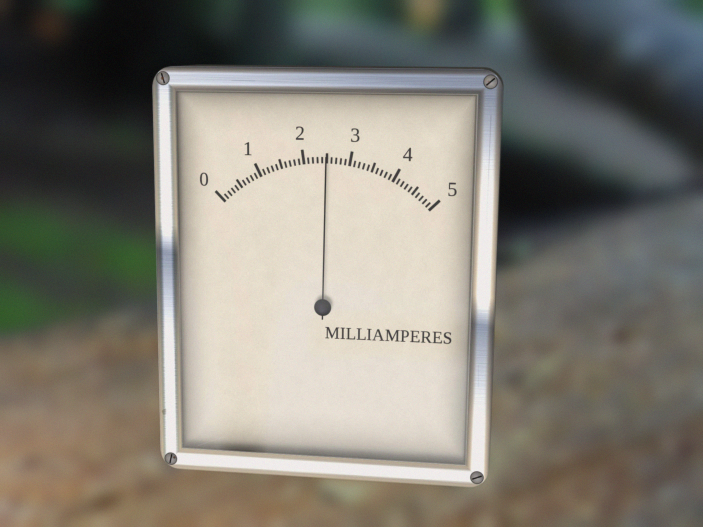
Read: 2.5 (mA)
